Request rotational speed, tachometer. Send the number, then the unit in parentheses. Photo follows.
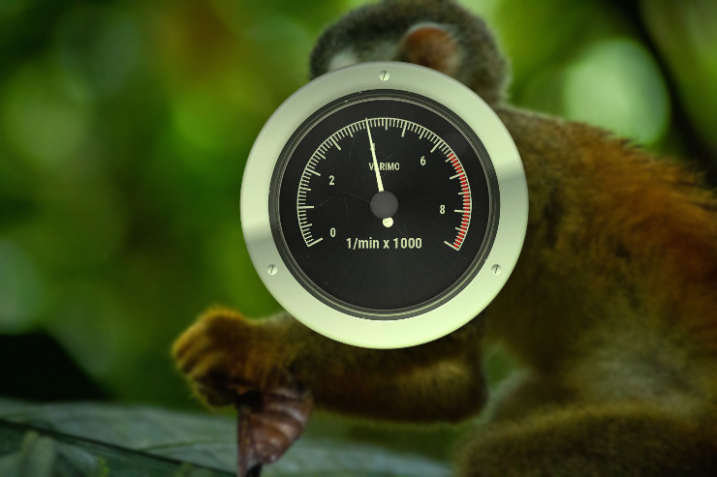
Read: 4000 (rpm)
